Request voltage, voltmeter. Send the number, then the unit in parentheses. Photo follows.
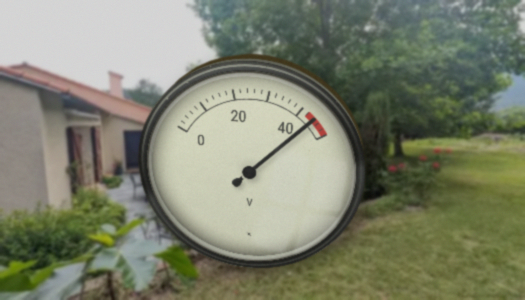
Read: 44 (V)
